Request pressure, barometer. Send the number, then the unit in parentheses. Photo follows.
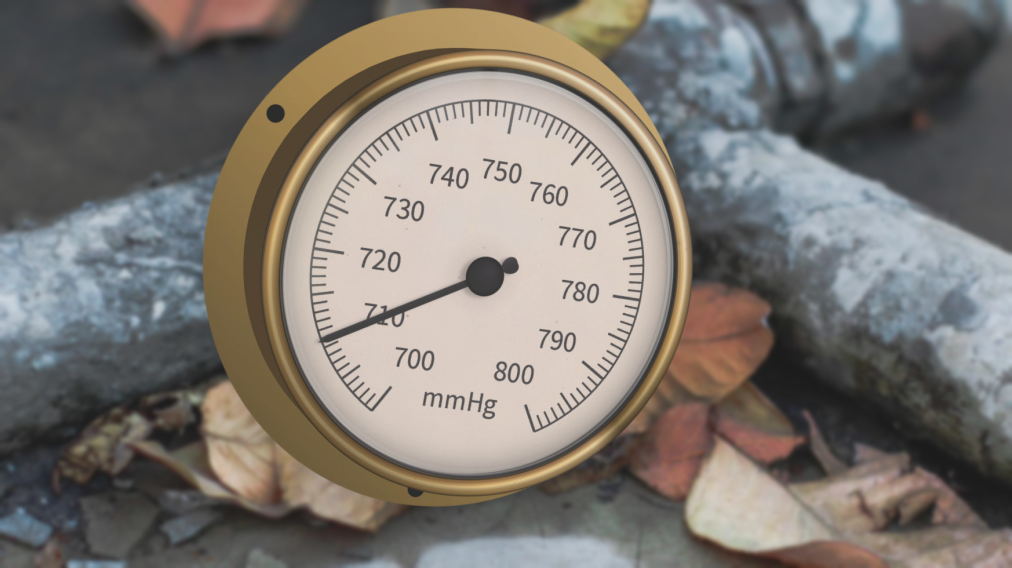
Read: 710 (mmHg)
